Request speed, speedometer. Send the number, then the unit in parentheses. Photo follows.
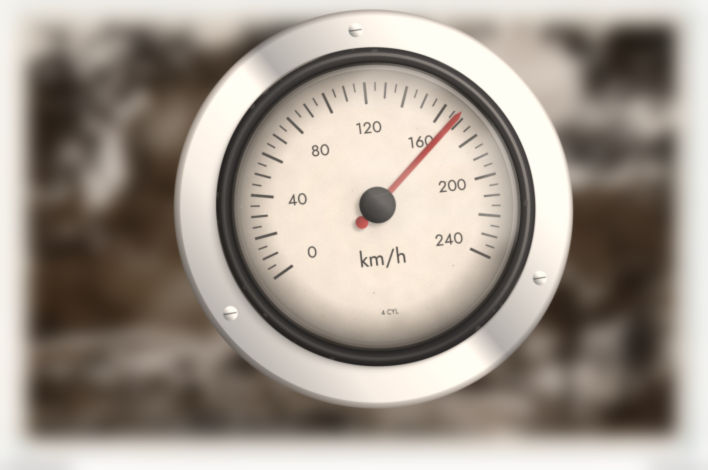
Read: 167.5 (km/h)
